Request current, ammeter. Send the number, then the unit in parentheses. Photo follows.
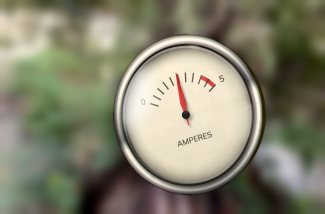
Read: 2.5 (A)
